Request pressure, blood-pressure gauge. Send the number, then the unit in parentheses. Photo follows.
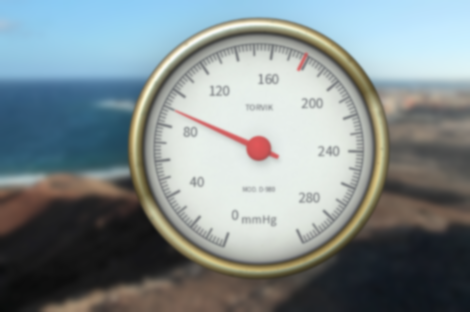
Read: 90 (mmHg)
